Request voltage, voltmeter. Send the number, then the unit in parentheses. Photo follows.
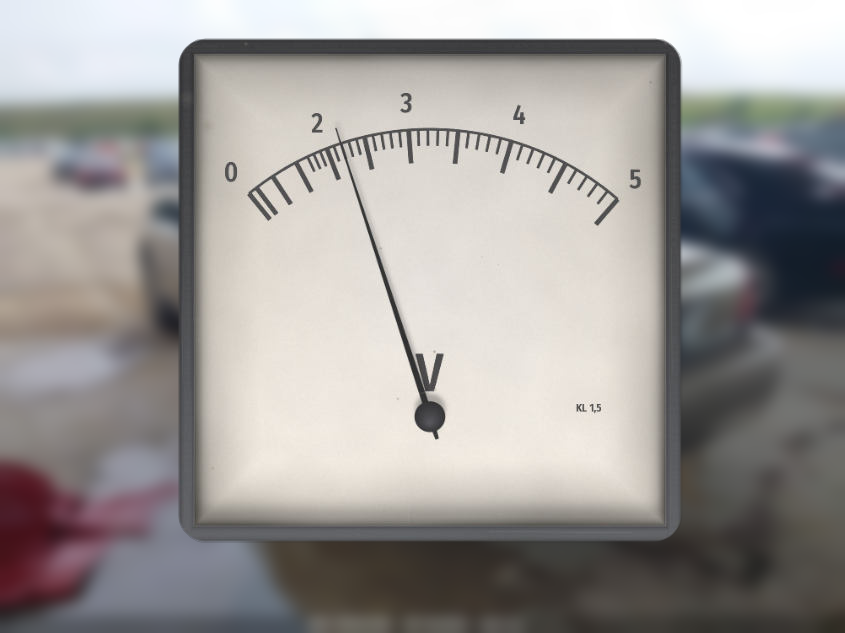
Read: 2.2 (V)
